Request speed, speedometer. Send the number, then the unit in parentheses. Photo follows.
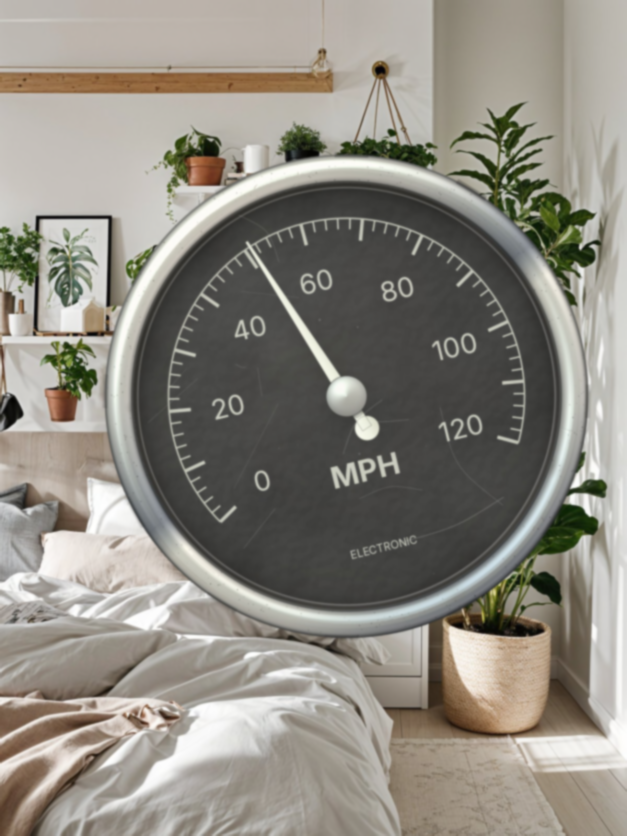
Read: 51 (mph)
